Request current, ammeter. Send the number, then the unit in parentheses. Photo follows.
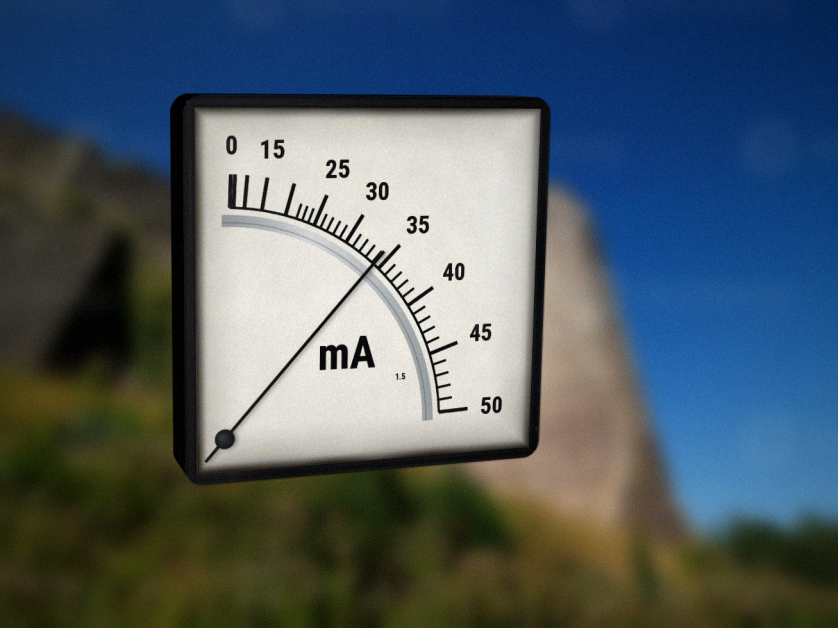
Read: 34 (mA)
